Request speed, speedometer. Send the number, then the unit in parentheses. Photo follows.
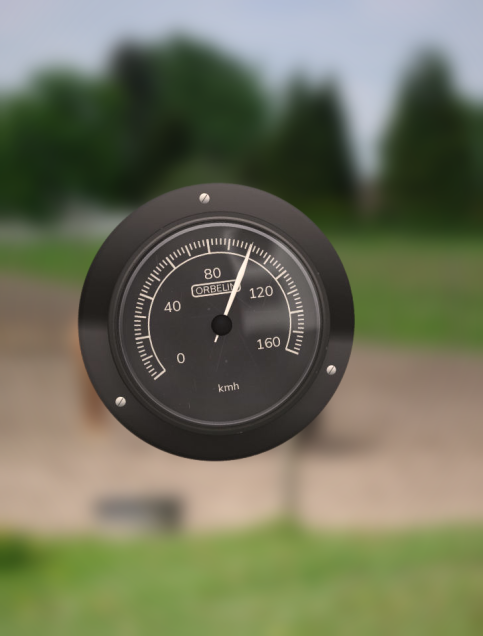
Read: 100 (km/h)
